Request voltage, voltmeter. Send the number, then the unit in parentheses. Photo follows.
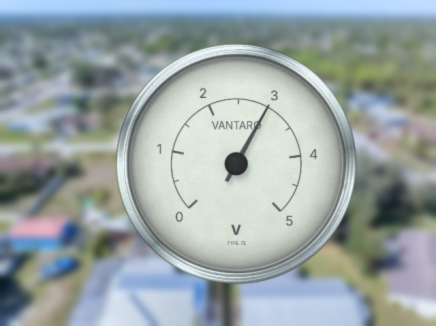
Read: 3 (V)
